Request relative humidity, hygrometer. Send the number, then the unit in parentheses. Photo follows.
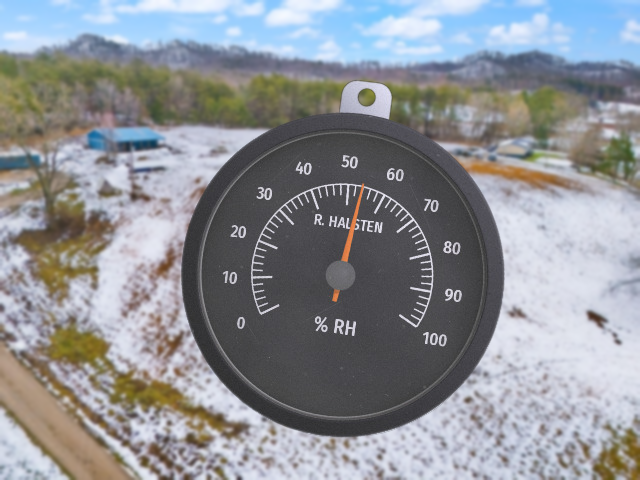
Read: 54 (%)
